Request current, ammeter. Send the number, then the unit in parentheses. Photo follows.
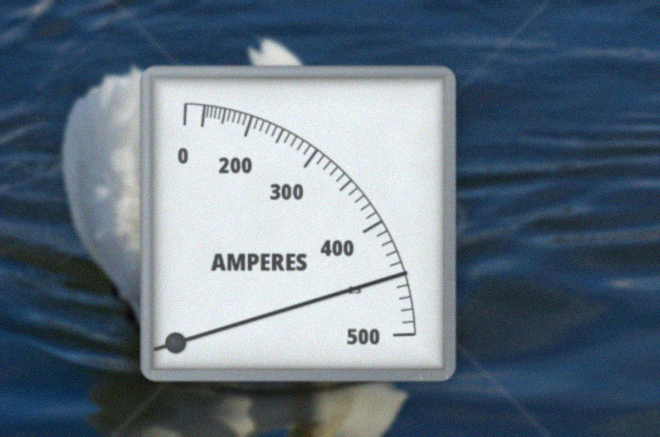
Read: 450 (A)
